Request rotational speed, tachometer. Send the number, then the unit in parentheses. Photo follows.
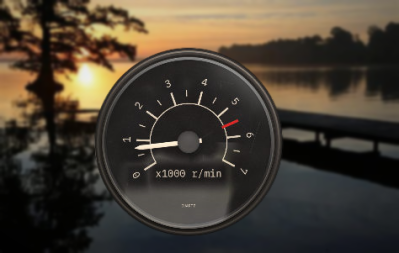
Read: 750 (rpm)
